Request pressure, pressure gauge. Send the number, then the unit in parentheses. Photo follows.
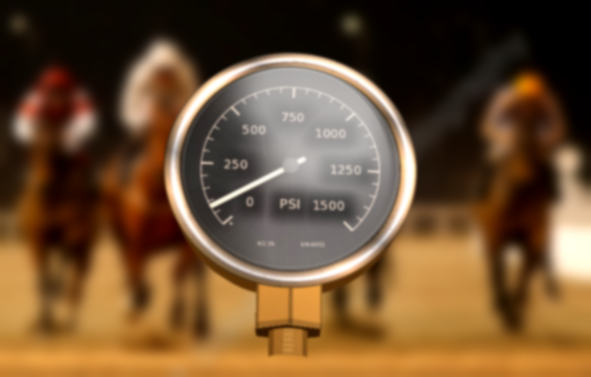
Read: 75 (psi)
